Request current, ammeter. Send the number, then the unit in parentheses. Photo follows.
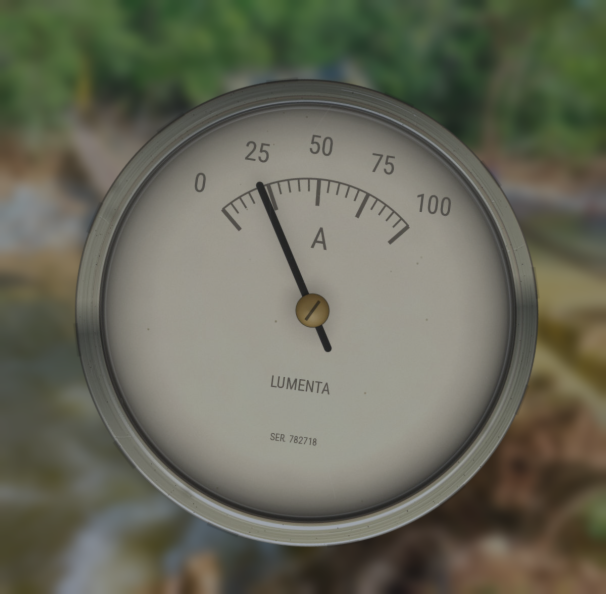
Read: 20 (A)
